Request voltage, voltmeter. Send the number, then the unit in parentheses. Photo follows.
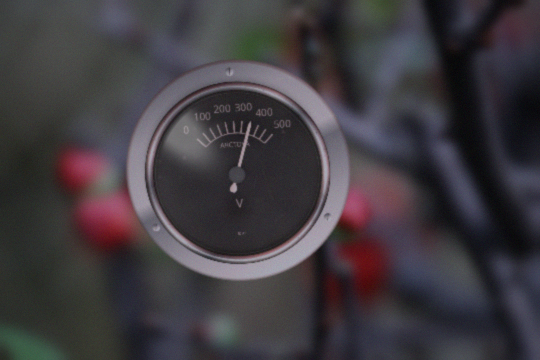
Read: 350 (V)
